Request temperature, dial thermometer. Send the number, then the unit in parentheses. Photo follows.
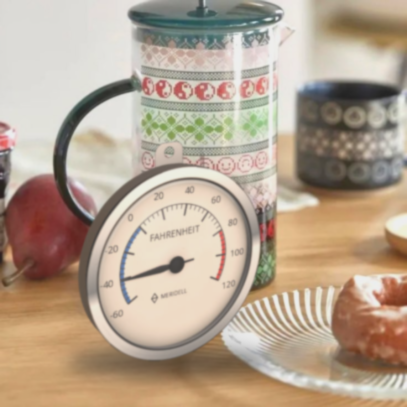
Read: -40 (°F)
